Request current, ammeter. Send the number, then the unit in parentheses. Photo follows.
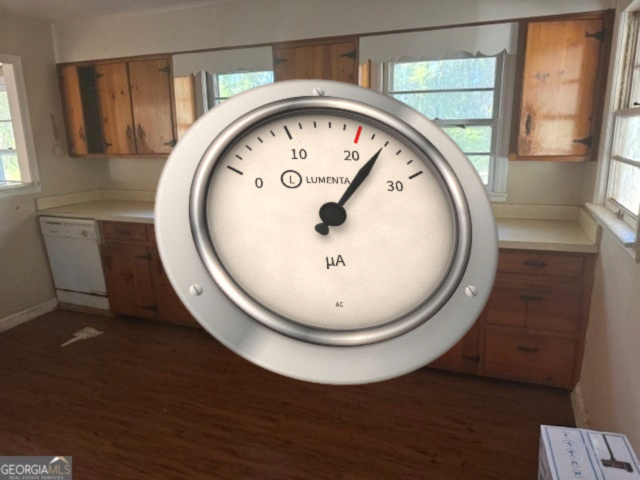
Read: 24 (µA)
